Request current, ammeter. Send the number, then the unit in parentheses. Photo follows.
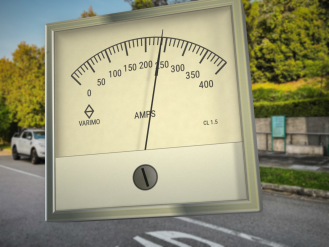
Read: 240 (A)
